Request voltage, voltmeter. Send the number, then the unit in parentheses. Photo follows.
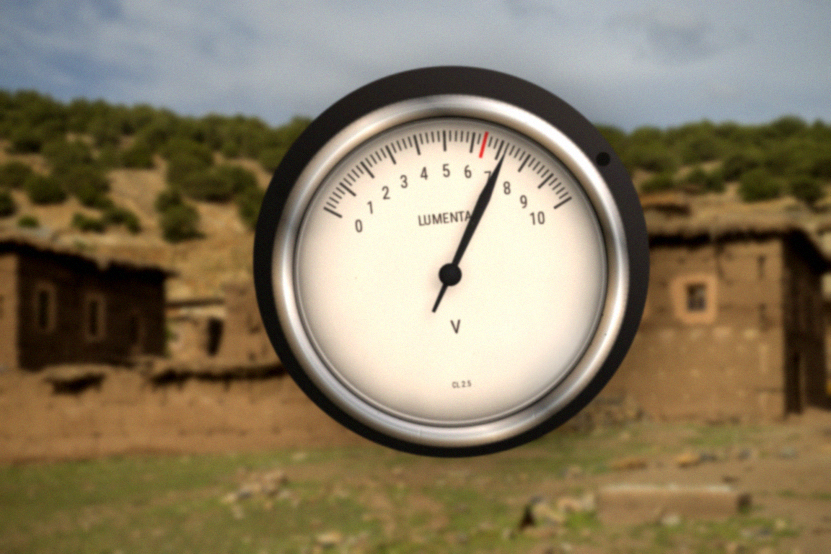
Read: 7.2 (V)
